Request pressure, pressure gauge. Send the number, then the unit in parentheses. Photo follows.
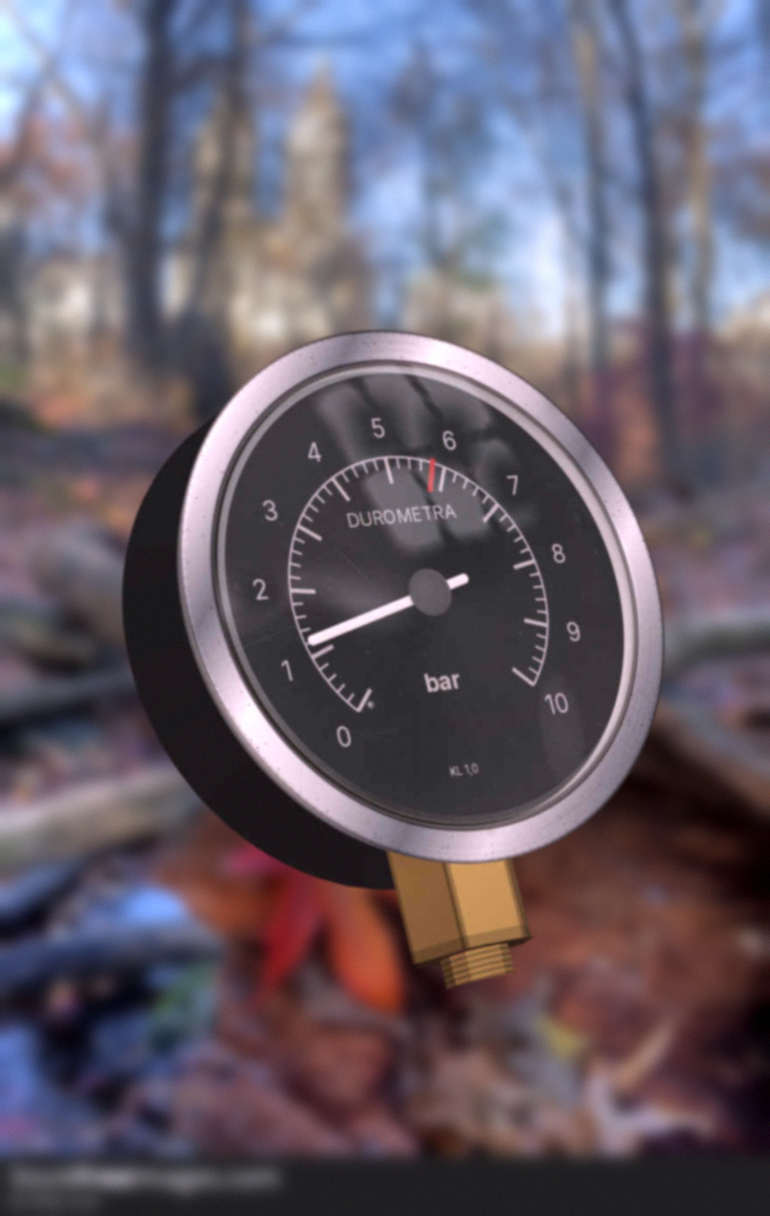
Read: 1.2 (bar)
